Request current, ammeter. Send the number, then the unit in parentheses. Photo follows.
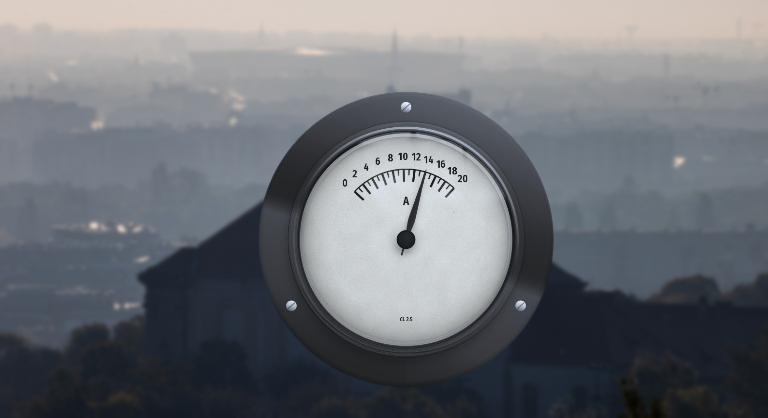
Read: 14 (A)
